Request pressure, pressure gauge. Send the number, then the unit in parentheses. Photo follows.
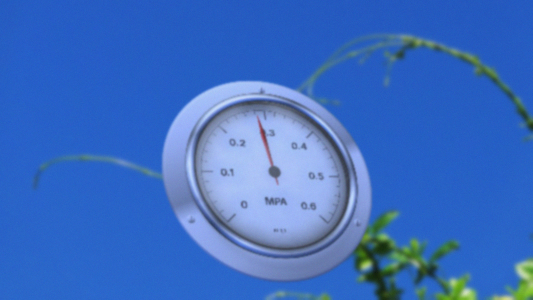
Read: 0.28 (MPa)
